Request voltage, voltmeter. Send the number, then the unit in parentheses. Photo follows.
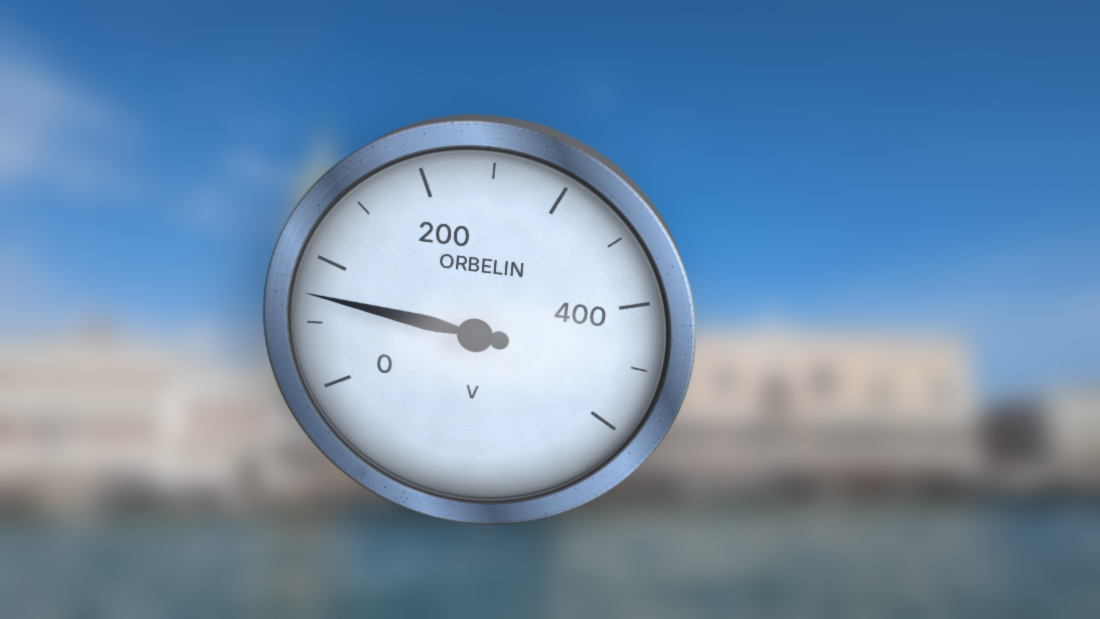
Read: 75 (V)
